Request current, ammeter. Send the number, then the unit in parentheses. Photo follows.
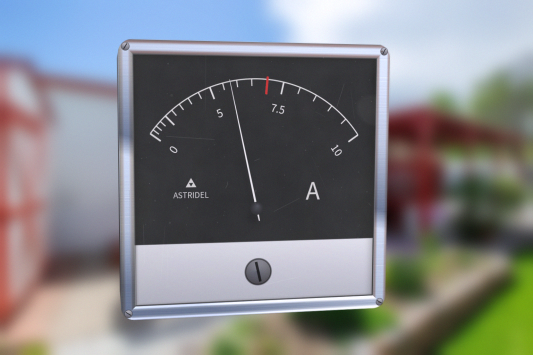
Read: 5.75 (A)
